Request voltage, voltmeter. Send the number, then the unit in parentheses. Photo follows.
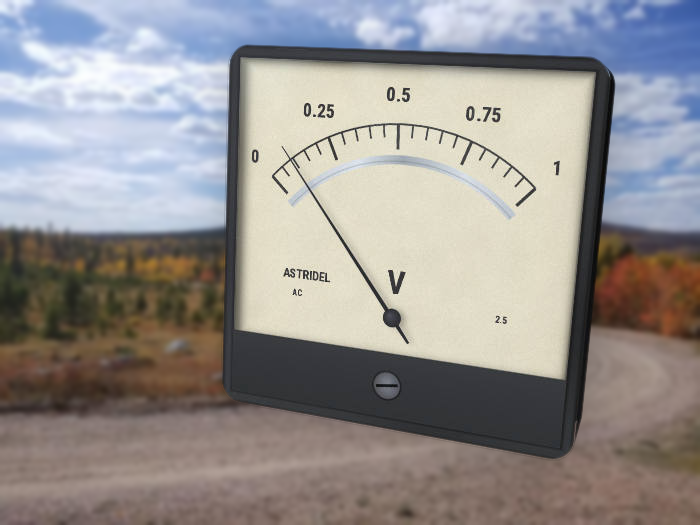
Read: 0.1 (V)
